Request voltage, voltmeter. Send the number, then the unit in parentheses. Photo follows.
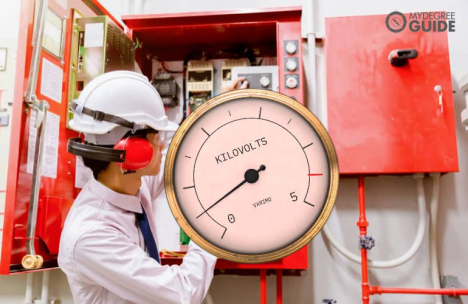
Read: 0.5 (kV)
